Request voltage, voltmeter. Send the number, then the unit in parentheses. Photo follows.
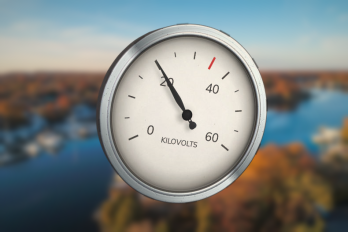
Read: 20 (kV)
